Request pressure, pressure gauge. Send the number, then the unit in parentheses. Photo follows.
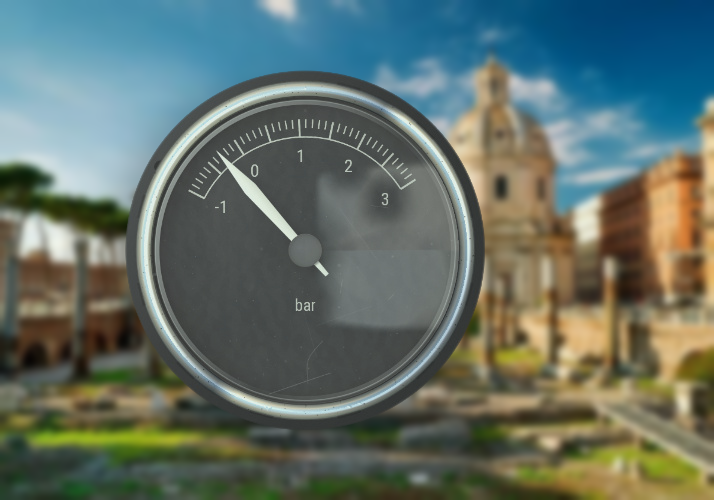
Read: -0.3 (bar)
